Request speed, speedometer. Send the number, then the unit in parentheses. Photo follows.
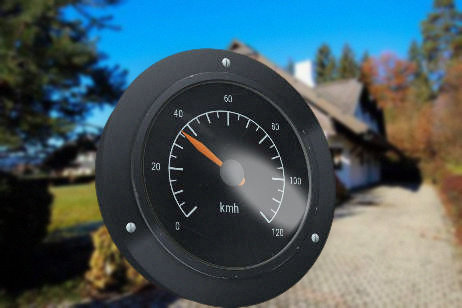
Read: 35 (km/h)
